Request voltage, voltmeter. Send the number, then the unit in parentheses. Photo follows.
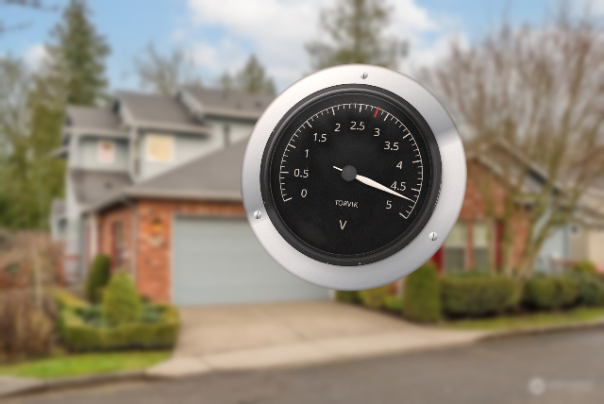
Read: 4.7 (V)
